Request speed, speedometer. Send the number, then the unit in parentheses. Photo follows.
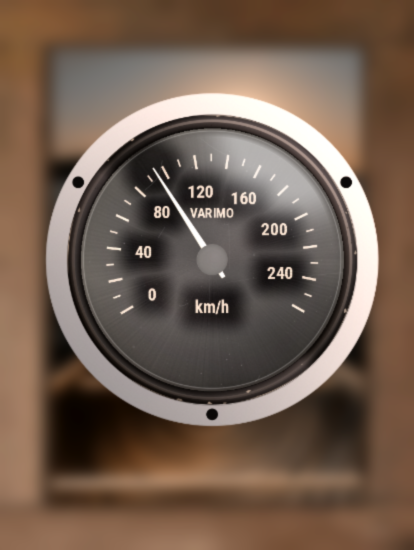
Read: 95 (km/h)
